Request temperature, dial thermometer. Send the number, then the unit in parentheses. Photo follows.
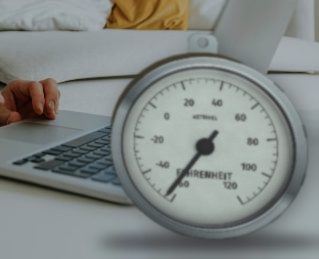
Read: -56 (°F)
